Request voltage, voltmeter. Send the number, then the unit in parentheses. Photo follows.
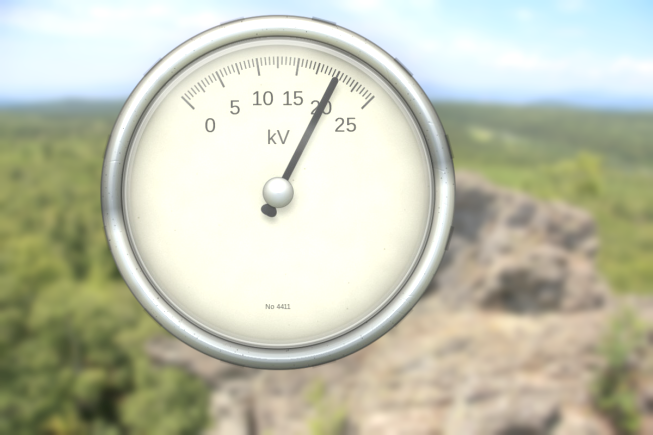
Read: 20 (kV)
